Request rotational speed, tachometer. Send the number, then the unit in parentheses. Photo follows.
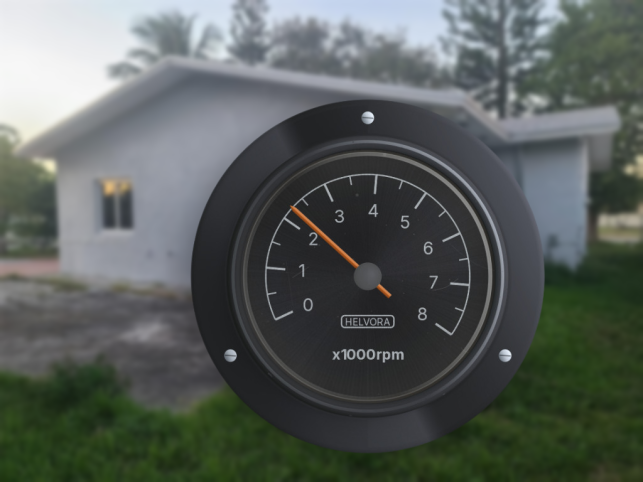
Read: 2250 (rpm)
